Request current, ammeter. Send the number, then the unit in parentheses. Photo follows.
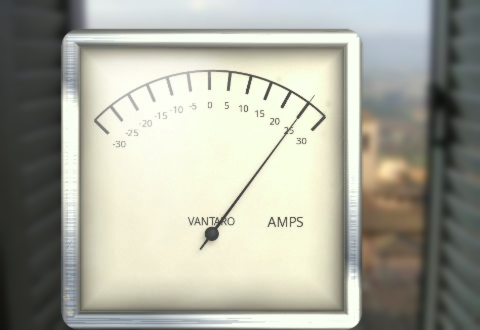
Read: 25 (A)
